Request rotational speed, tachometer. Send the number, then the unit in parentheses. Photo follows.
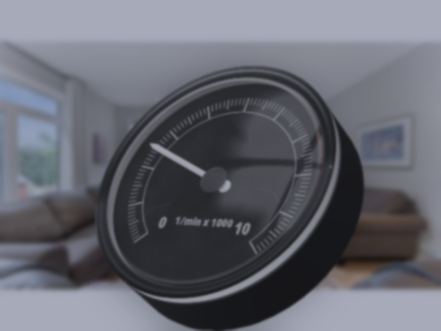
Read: 2500 (rpm)
